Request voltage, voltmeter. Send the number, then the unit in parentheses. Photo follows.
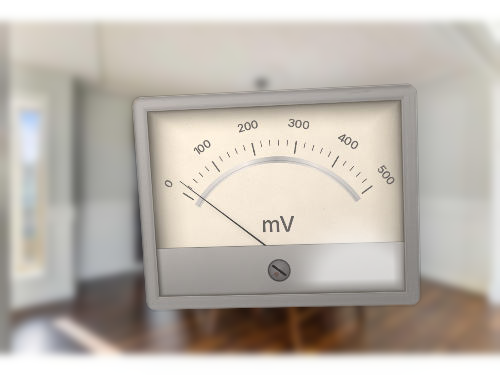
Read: 20 (mV)
